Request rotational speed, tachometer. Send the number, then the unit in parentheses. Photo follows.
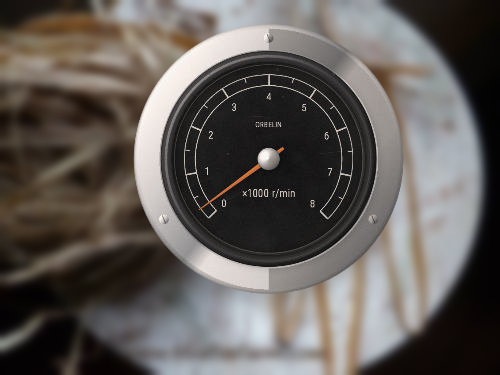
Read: 250 (rpm)
